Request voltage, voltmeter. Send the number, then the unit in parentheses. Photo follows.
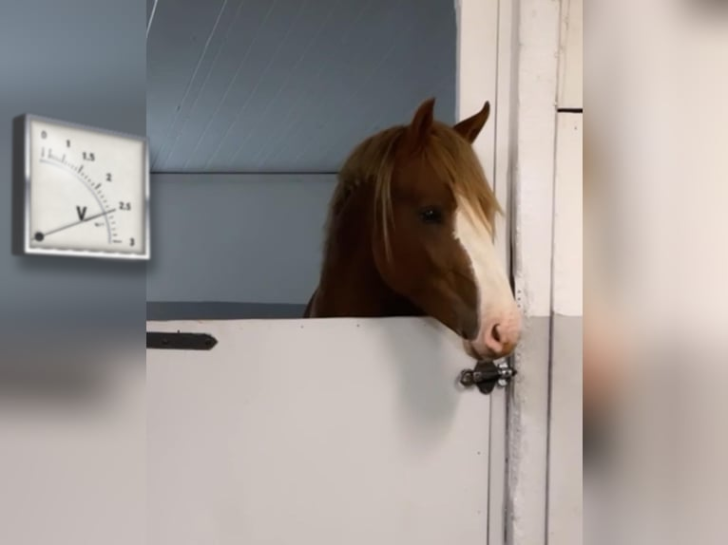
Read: 2.5 (V)
